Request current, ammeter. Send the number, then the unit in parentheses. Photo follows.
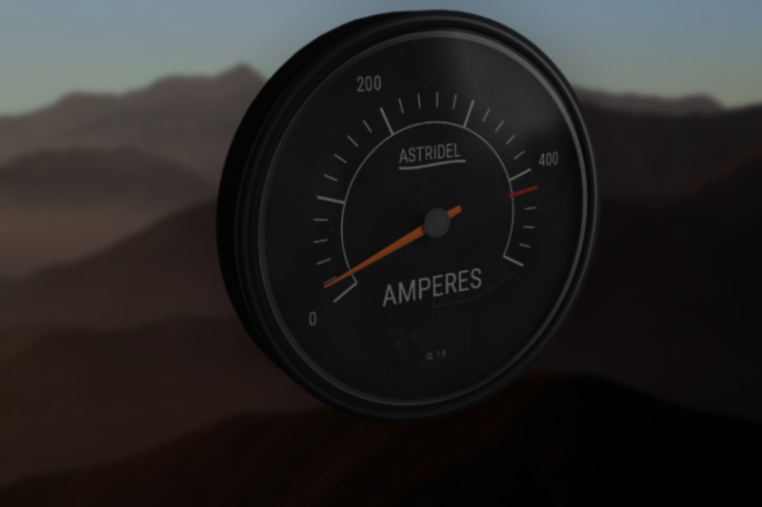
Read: 20 (A)
